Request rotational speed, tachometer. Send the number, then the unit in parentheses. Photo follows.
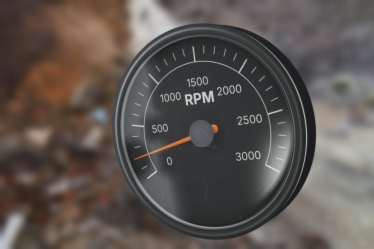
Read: 200 (rpm)
